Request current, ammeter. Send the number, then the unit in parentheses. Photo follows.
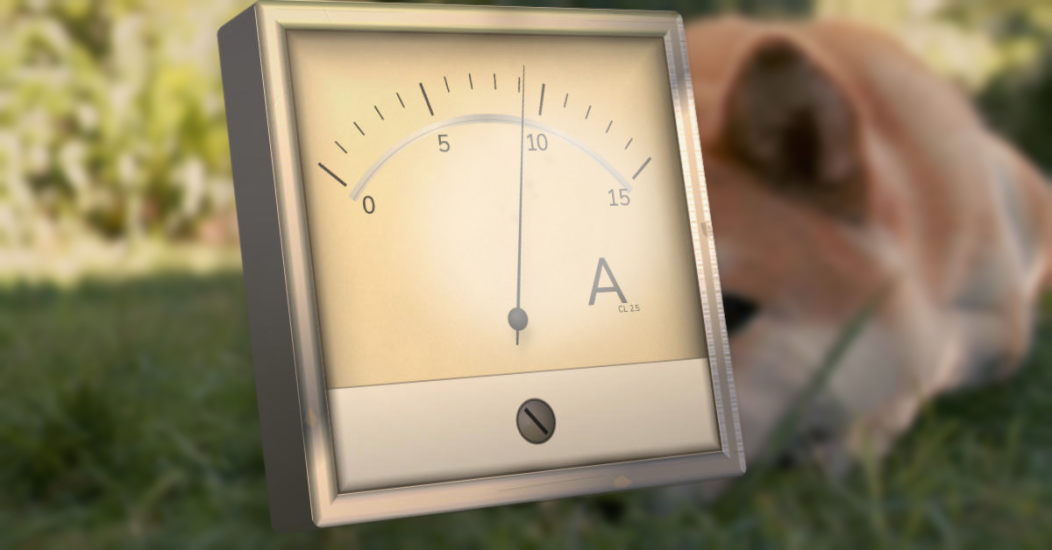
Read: 9 (A)
